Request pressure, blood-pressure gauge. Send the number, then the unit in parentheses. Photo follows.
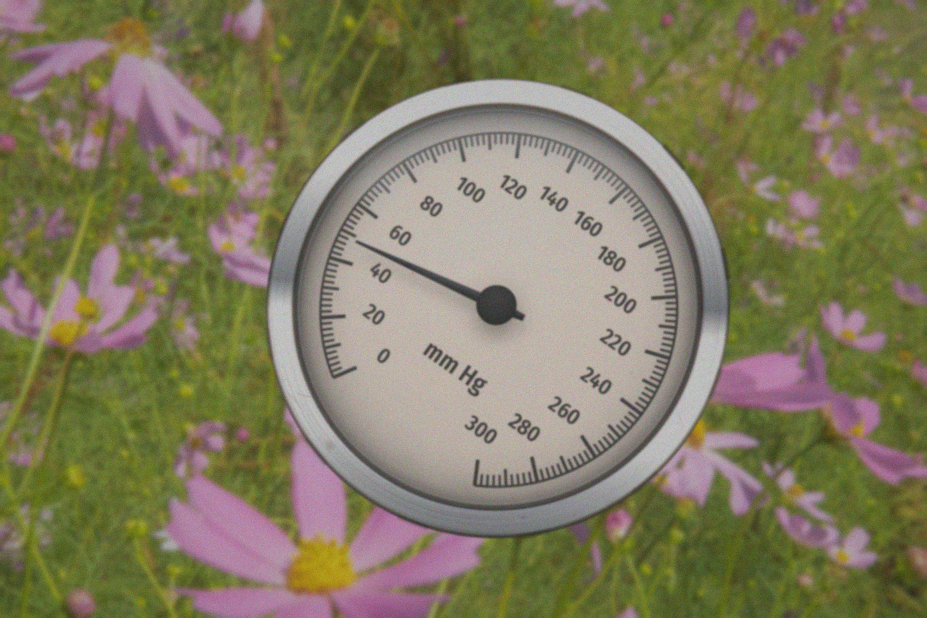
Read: 48 (mmHg)
